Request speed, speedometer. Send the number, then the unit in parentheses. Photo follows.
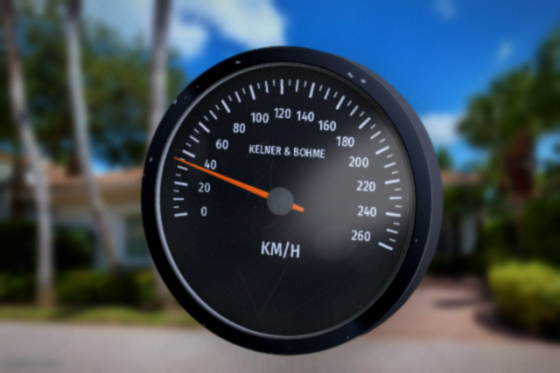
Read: 35 (km/h)
